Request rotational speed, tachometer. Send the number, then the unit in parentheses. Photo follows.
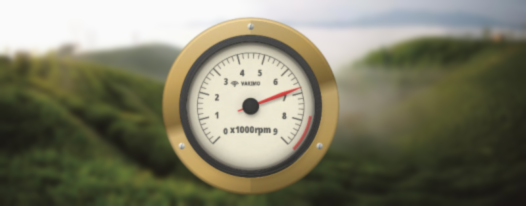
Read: 6800 (rpm)
